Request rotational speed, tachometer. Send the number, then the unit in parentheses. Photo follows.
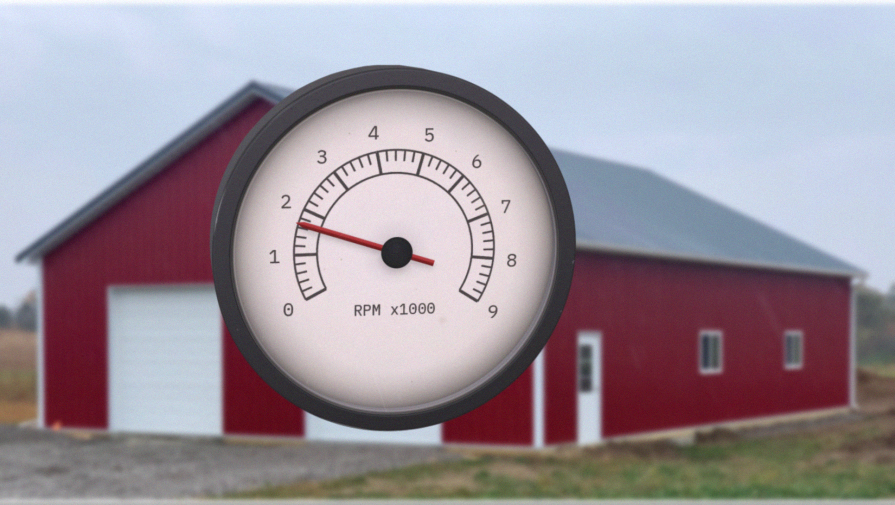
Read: 1700 (rpm)
